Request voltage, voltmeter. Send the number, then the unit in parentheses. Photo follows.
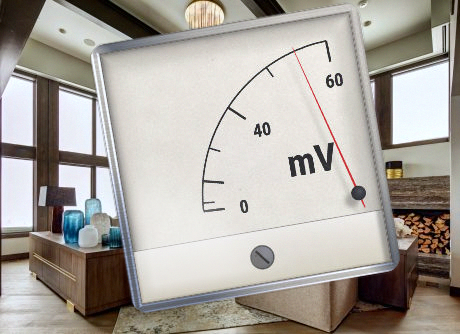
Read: 55 (mV)
